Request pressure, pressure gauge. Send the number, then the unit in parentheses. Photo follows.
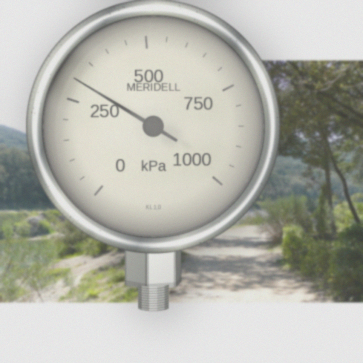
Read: 300 (kPa)
